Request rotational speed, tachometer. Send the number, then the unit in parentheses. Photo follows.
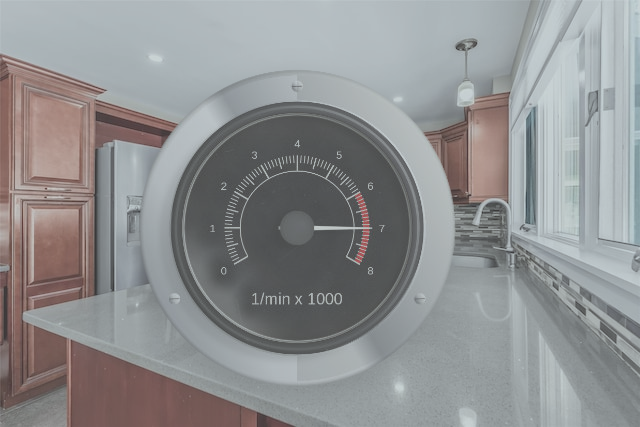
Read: 7000 (rpm)
